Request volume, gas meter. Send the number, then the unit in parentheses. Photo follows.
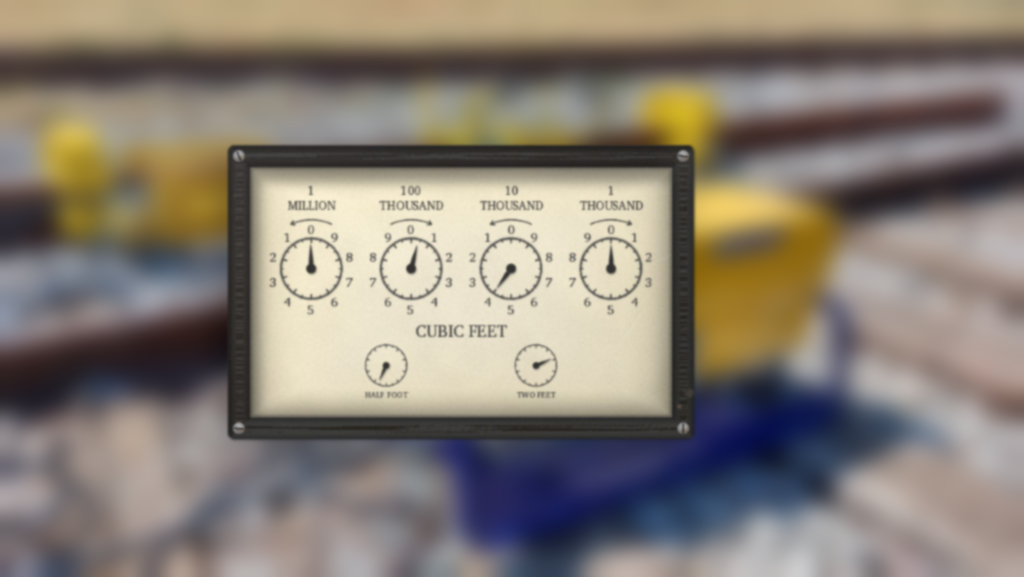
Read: 4000 (ft³)
